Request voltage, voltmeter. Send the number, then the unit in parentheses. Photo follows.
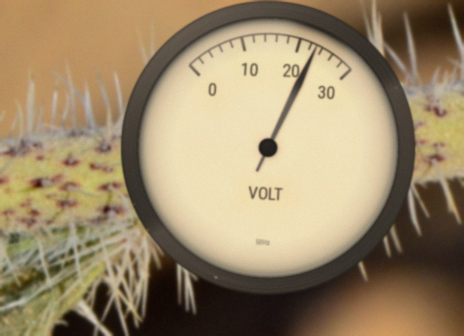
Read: 23 (V)
